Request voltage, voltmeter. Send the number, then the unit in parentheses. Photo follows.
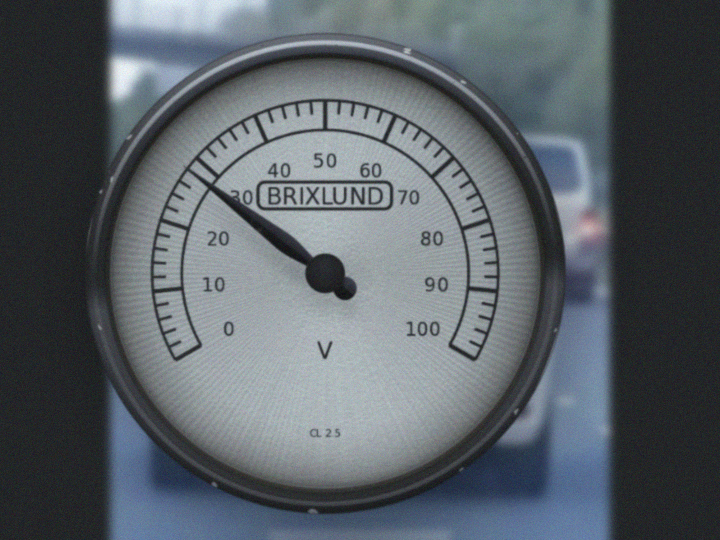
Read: 28 (V)
